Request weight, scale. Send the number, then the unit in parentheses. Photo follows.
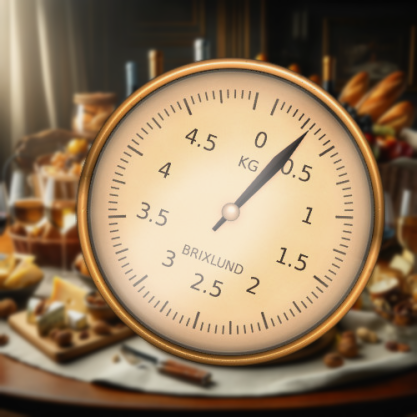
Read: 0.3 (kg)
